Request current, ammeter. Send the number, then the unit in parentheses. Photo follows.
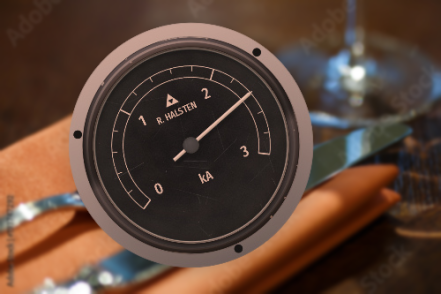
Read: 2.4 (kA)
